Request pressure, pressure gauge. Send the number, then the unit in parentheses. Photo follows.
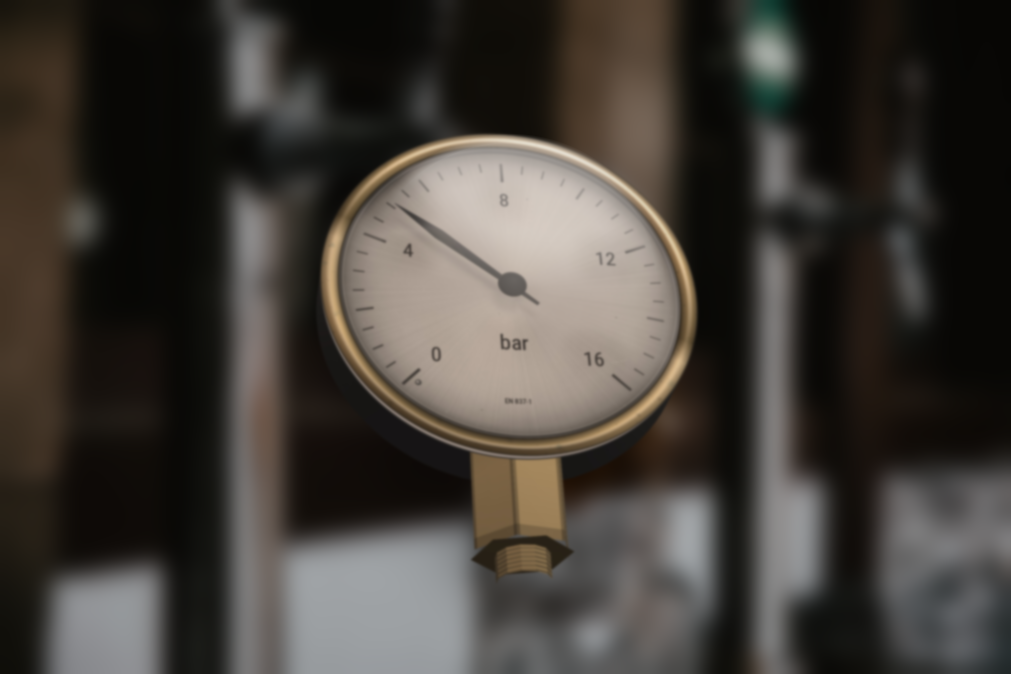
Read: 5 (bar)
